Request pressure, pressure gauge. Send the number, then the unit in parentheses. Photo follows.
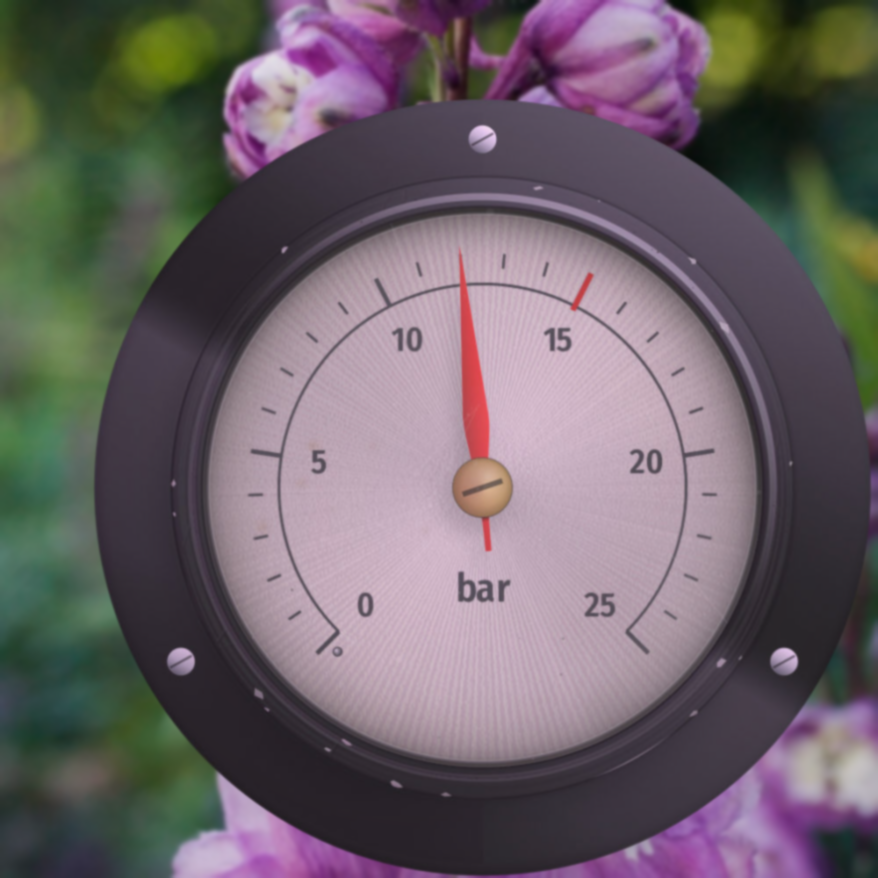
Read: 12 (bar)
